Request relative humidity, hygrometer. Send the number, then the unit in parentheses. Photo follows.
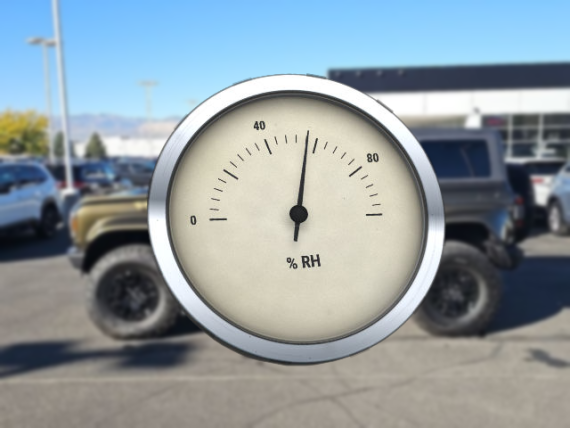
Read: 56 (%)
